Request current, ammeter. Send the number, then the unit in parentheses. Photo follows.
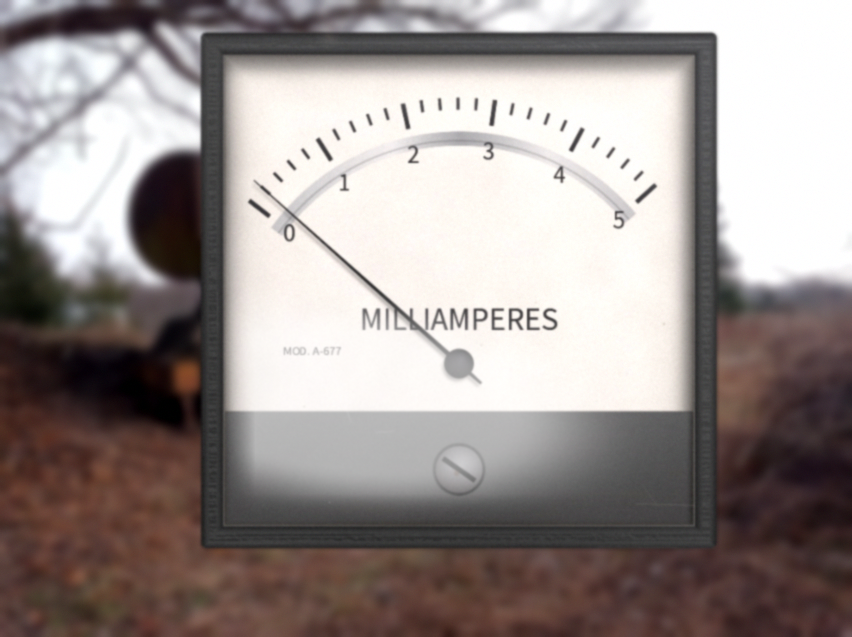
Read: 0.2 (mA)
